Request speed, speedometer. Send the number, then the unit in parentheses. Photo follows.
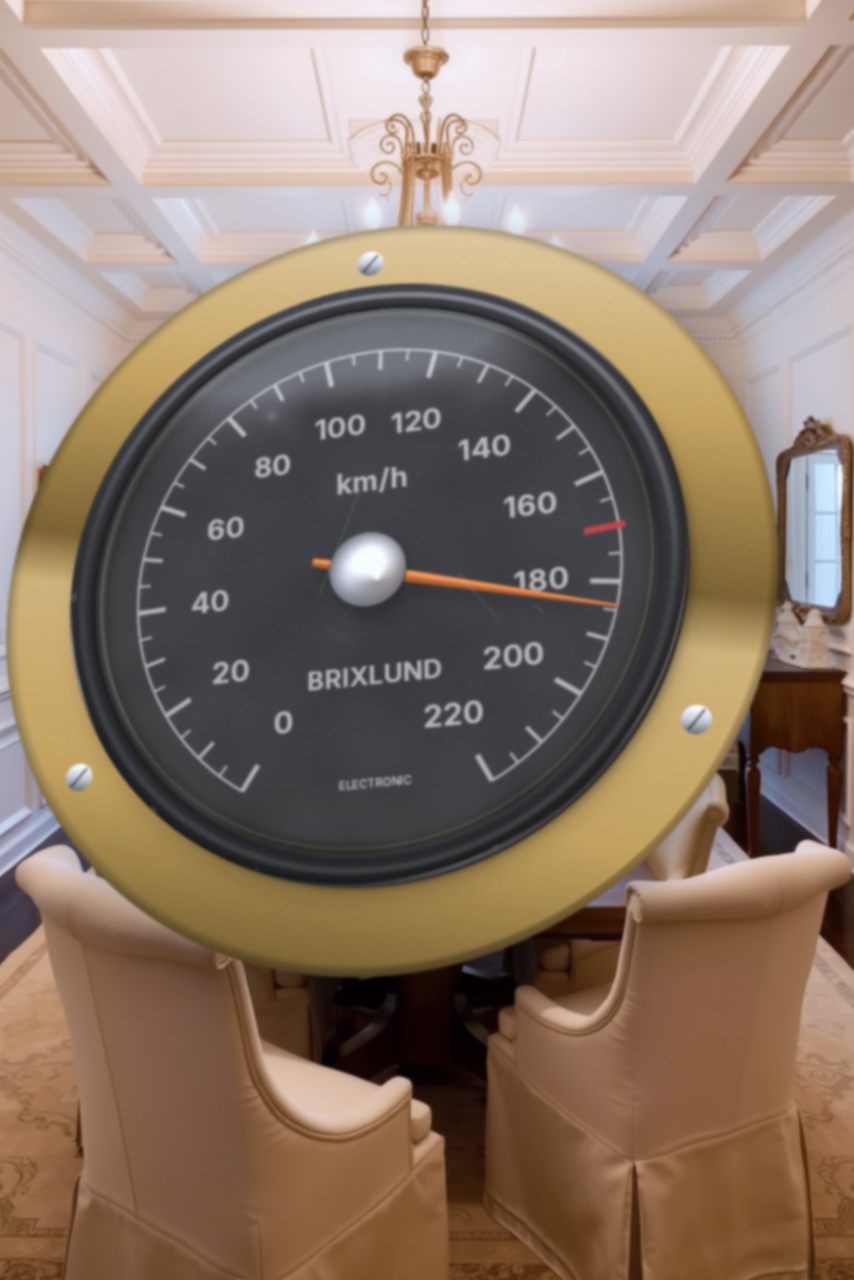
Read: 185 (km/h)
